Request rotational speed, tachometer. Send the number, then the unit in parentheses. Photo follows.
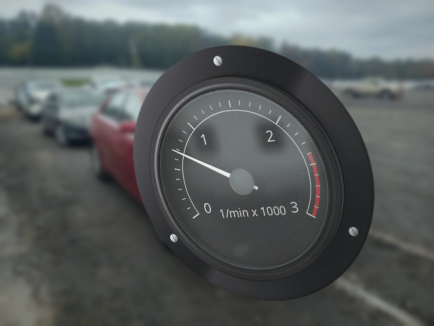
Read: 700 (rpm)
